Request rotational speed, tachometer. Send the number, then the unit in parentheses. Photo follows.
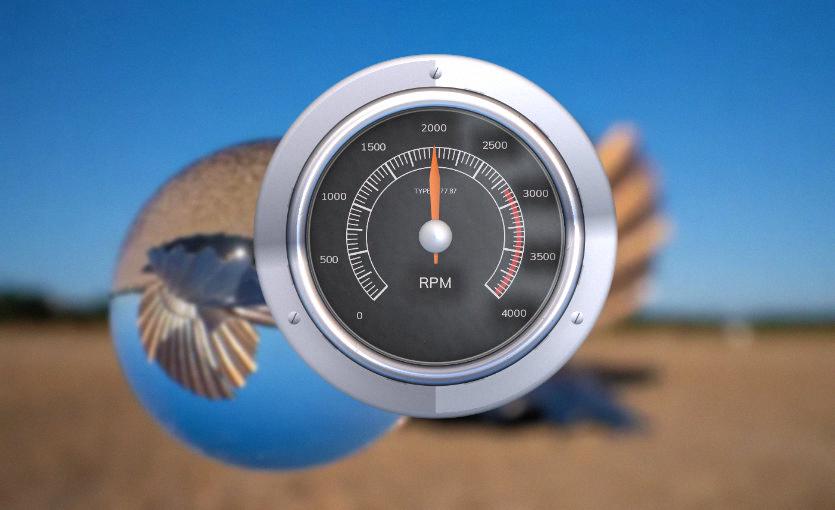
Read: 2000 (rpm)
